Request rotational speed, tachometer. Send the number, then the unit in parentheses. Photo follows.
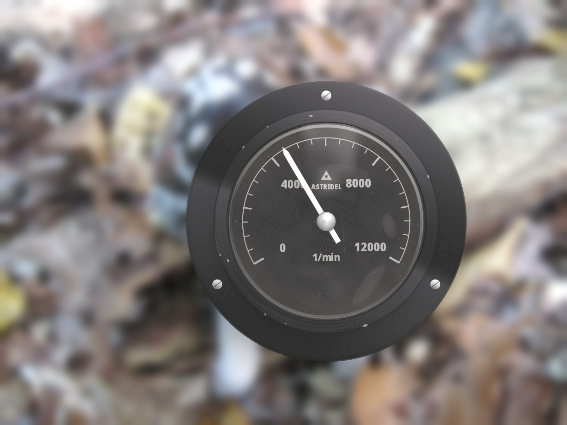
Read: 4500 (rpm)
